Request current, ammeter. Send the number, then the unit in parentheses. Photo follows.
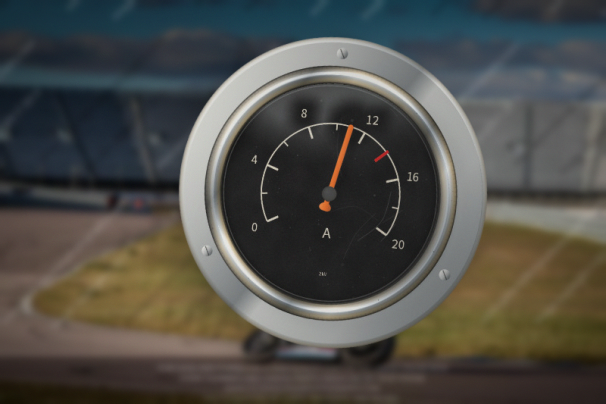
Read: 11 (A)
